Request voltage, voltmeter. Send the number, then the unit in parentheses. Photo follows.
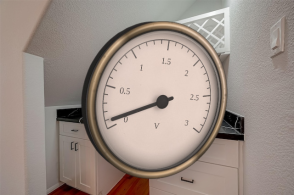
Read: 0.1 (V)
